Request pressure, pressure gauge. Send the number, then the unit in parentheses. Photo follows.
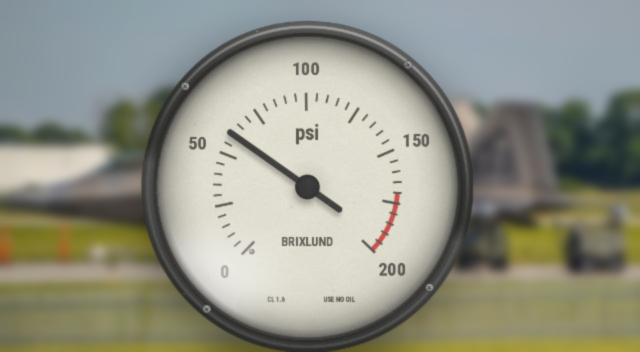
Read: 60 (psi)
